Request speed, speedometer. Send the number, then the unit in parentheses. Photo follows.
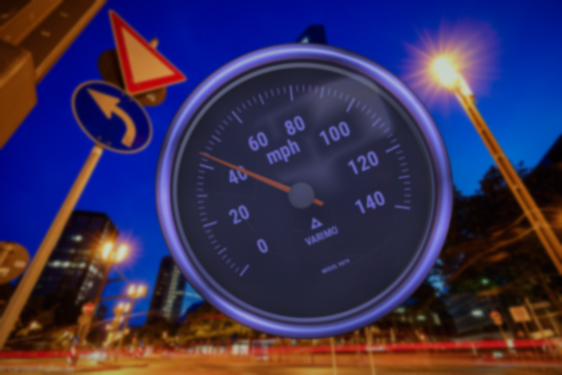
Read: 44 (mph)
